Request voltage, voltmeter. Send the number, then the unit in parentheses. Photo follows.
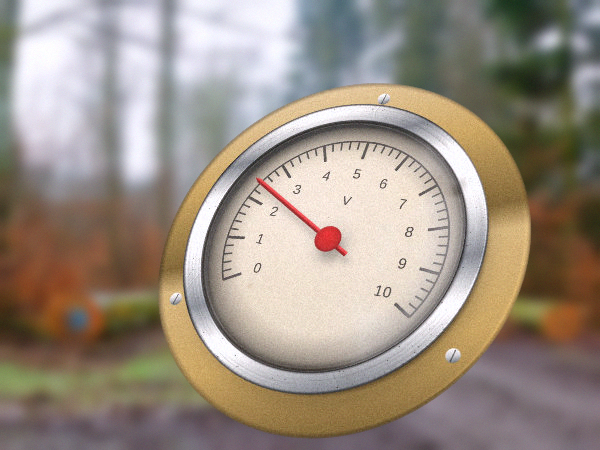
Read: 2.4 (V)
